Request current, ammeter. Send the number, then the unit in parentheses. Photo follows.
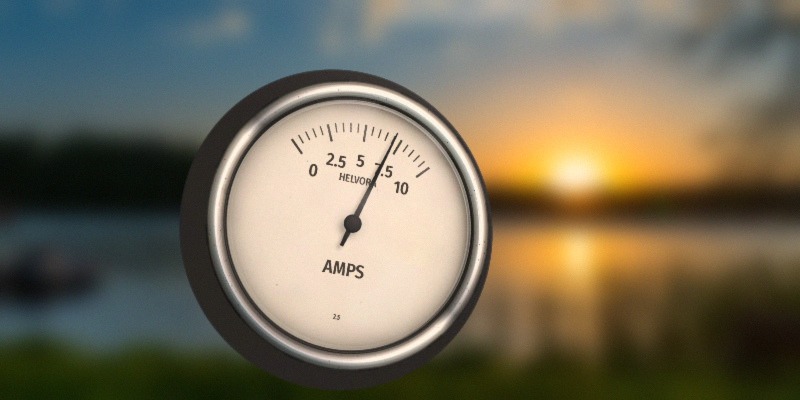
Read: 7 (A)
